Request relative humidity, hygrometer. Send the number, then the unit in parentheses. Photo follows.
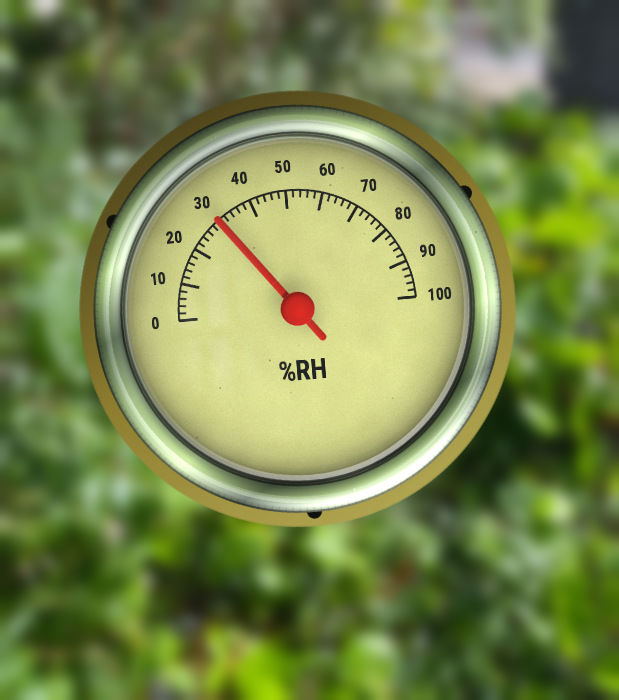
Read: 30 (%)
